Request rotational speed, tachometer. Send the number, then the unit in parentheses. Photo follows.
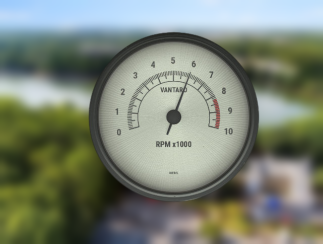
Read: 6000 (rpm)
